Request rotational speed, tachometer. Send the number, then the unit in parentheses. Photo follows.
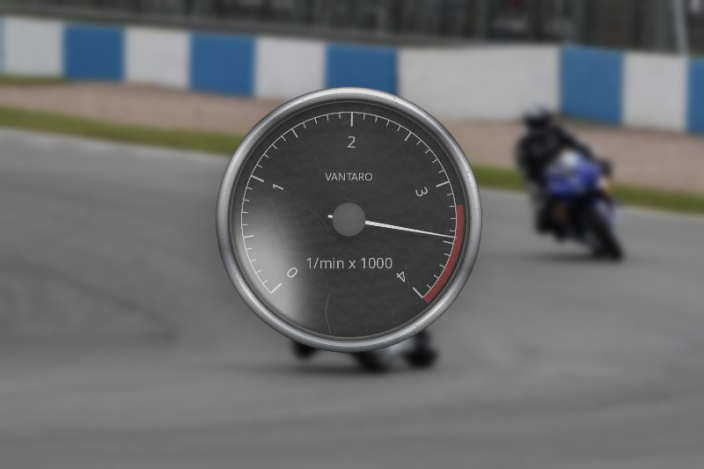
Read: 3450 (rpm)
